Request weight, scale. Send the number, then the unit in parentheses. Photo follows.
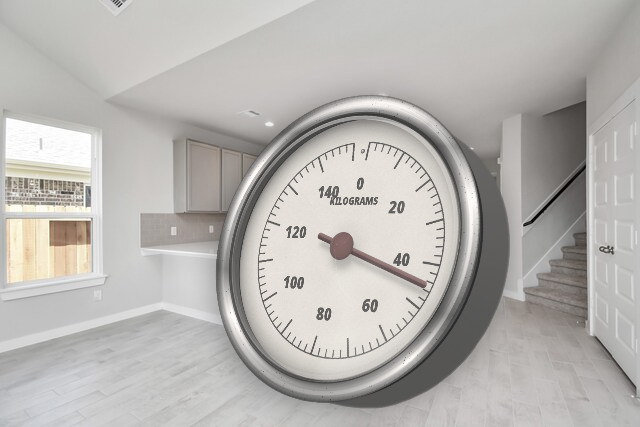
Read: 45 (kg)
